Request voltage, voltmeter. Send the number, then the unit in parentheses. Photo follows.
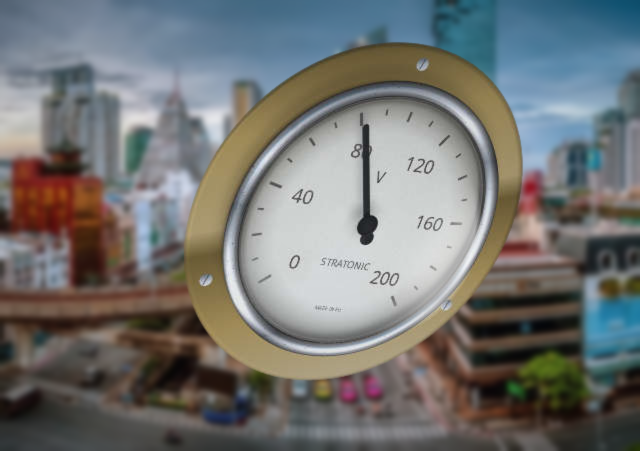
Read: 80 (V)
